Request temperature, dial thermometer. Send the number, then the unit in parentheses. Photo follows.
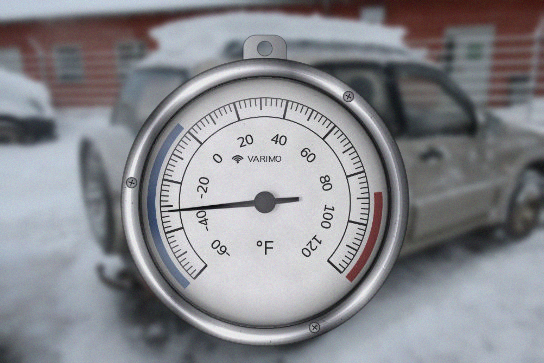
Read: -32 (°F)
